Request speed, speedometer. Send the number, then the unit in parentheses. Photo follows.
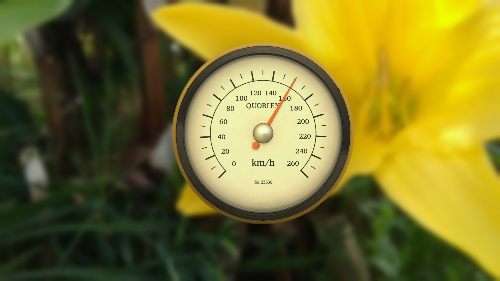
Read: 160 (km/h)
